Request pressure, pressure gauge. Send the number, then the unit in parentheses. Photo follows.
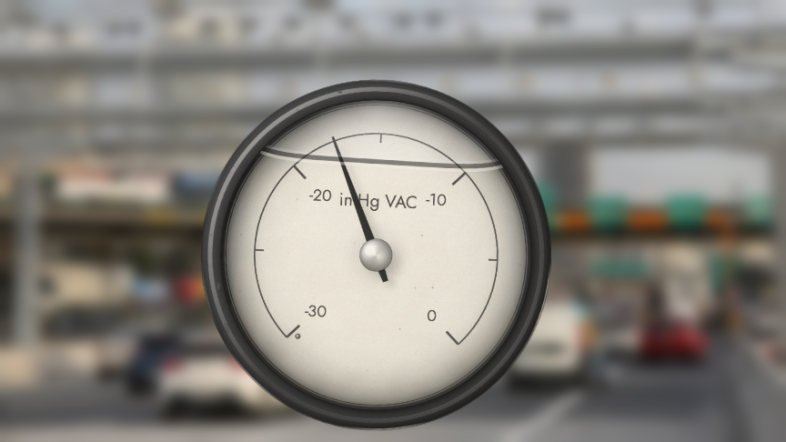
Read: -17.5 (inHg)
